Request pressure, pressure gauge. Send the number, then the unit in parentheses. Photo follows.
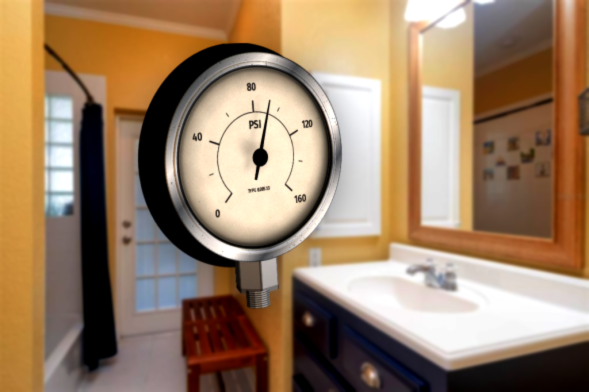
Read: 90 (psi)
